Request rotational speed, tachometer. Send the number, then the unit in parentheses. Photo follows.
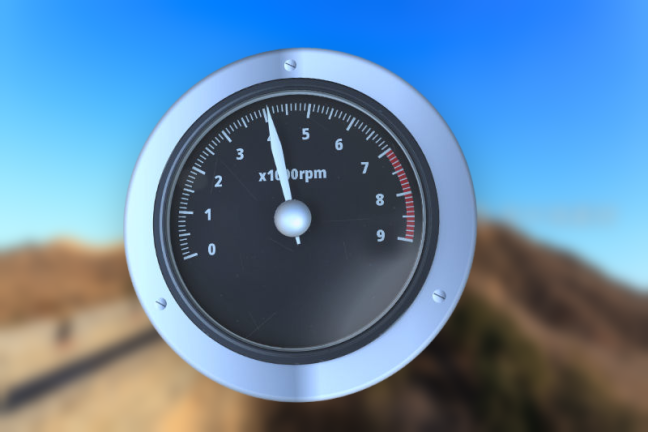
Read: 4100 (rpm)
